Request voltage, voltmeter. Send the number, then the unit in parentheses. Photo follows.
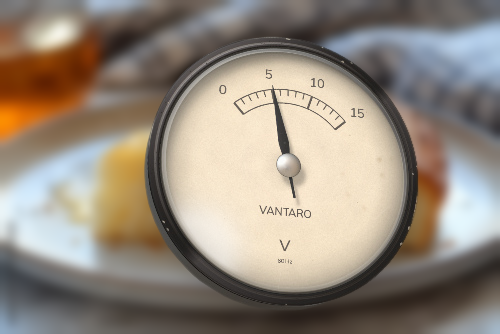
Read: 5 (V)
